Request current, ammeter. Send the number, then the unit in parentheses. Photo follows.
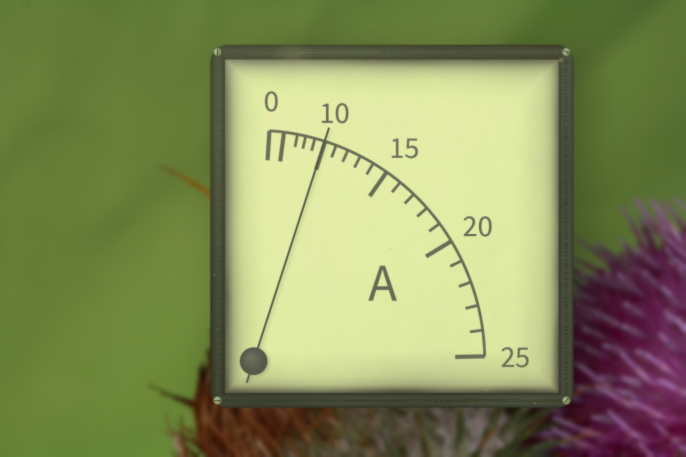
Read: 10 (A)
